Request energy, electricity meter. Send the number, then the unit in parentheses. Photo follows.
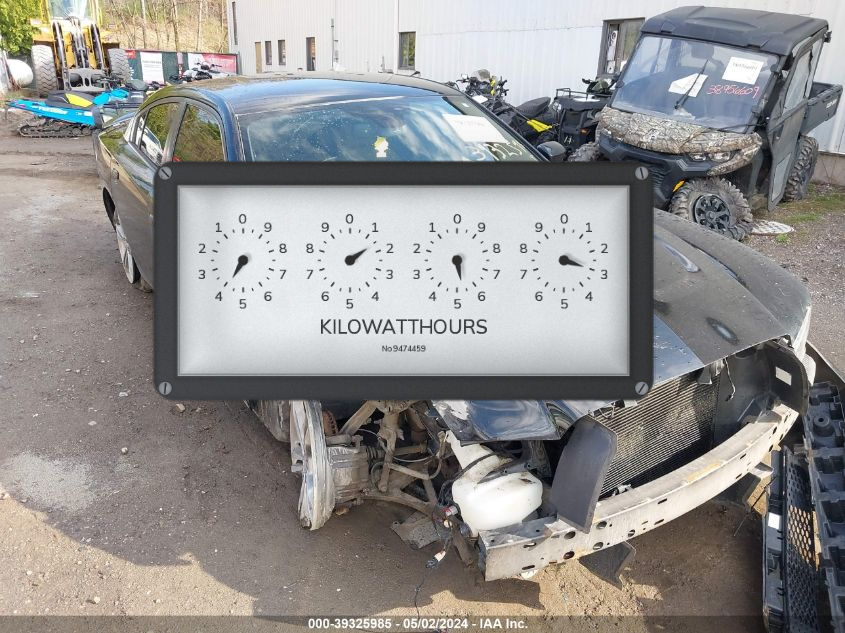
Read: 4153 (kWh)
